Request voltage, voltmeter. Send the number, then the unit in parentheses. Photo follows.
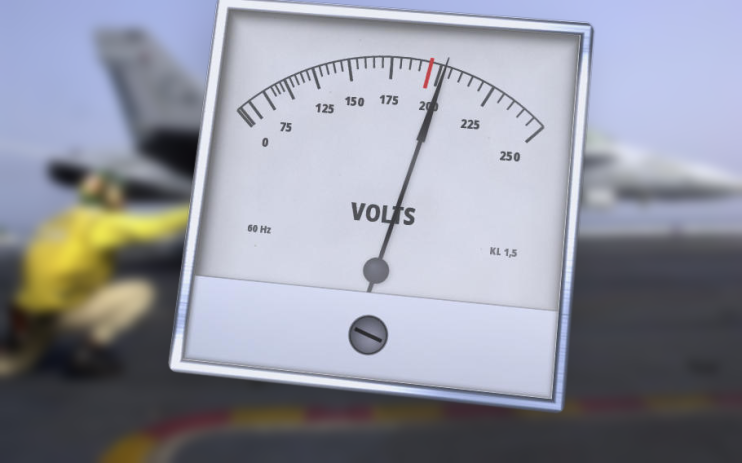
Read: 202.5 (V)
